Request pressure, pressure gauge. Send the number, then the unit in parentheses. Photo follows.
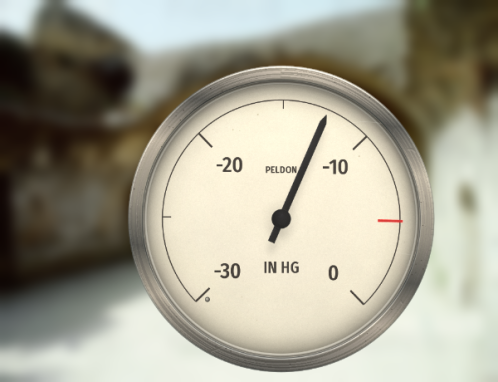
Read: -12.5 (inHg)
